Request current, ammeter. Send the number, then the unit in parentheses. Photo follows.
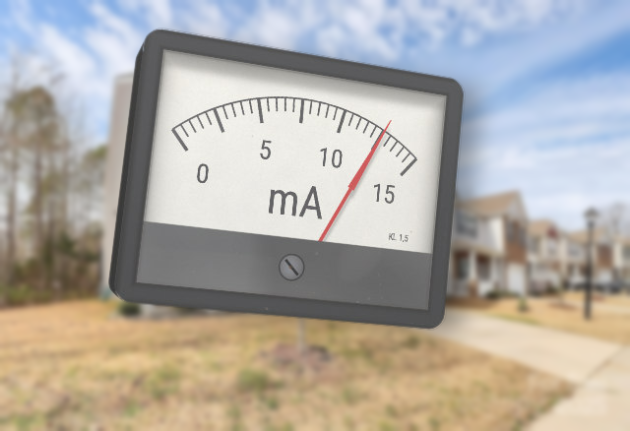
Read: 12.5 (mA)
